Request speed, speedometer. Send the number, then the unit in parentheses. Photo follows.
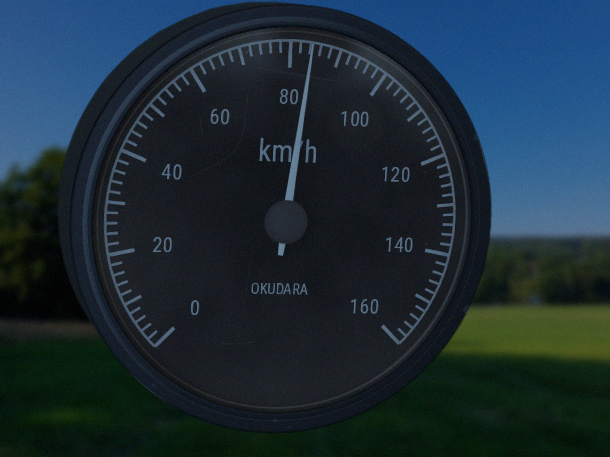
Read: 84 (km/h)
